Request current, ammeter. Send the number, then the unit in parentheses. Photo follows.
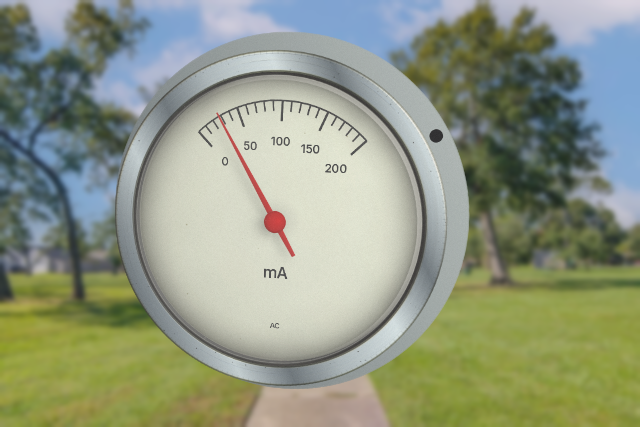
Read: 30 (mA)
